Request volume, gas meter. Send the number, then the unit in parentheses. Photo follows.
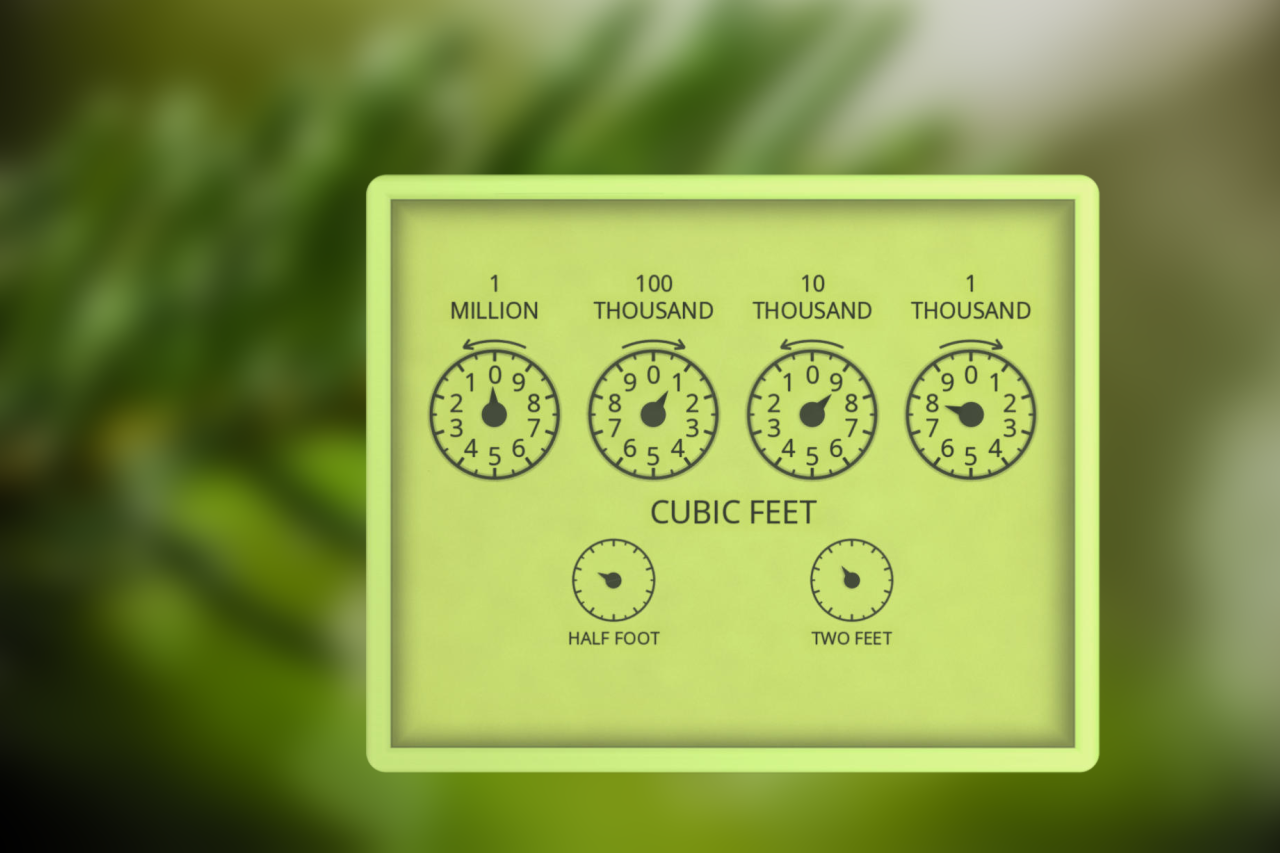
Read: 8800 (ft³)
